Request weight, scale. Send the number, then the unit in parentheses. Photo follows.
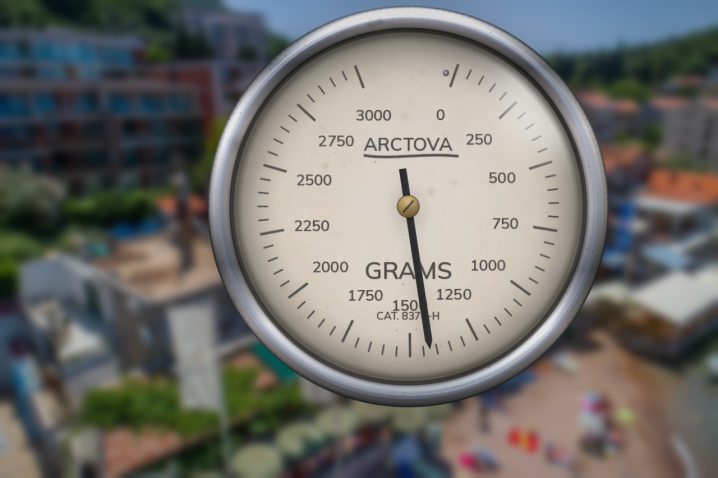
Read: 1425 (g)
